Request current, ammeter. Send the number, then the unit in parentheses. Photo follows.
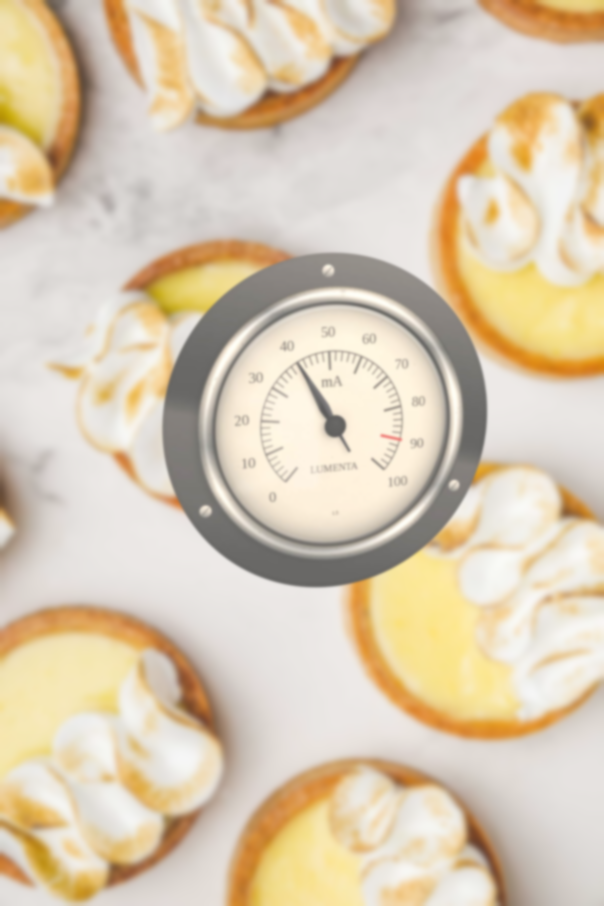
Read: 40 (mA)
